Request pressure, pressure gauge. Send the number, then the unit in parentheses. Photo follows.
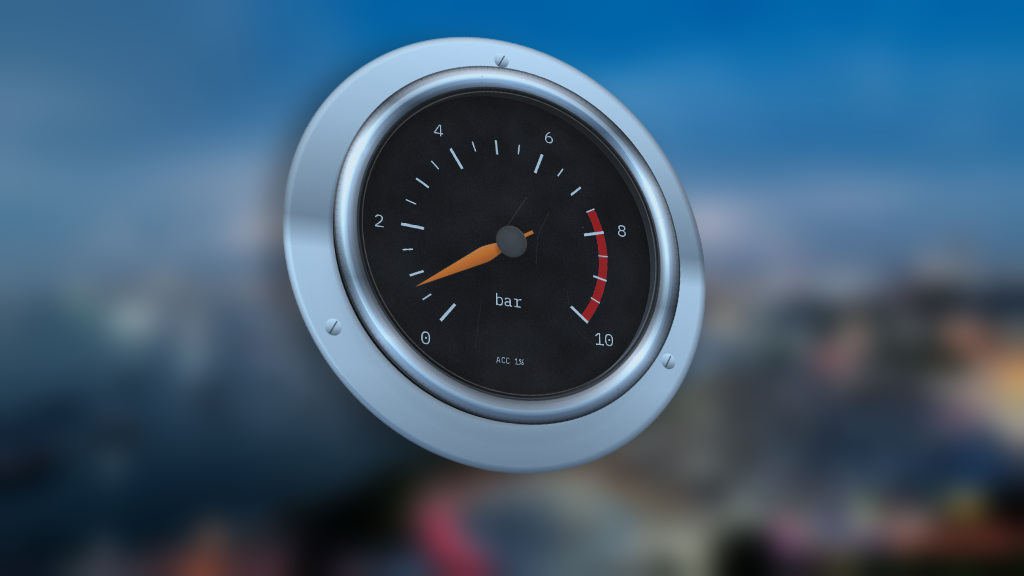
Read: 0.75 (bar)
